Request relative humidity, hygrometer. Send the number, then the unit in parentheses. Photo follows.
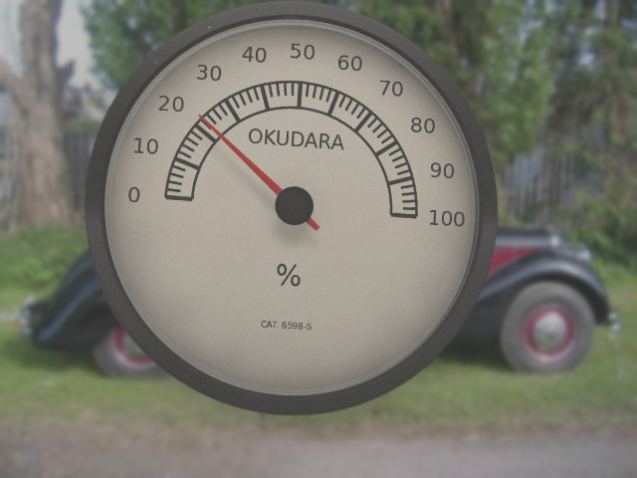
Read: 22 (%)
